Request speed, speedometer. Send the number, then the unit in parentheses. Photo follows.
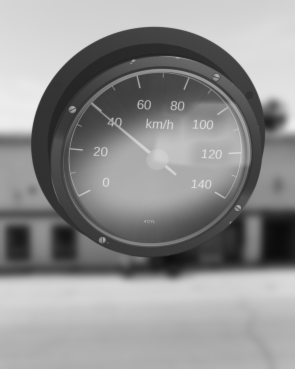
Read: 40 (km/h)
